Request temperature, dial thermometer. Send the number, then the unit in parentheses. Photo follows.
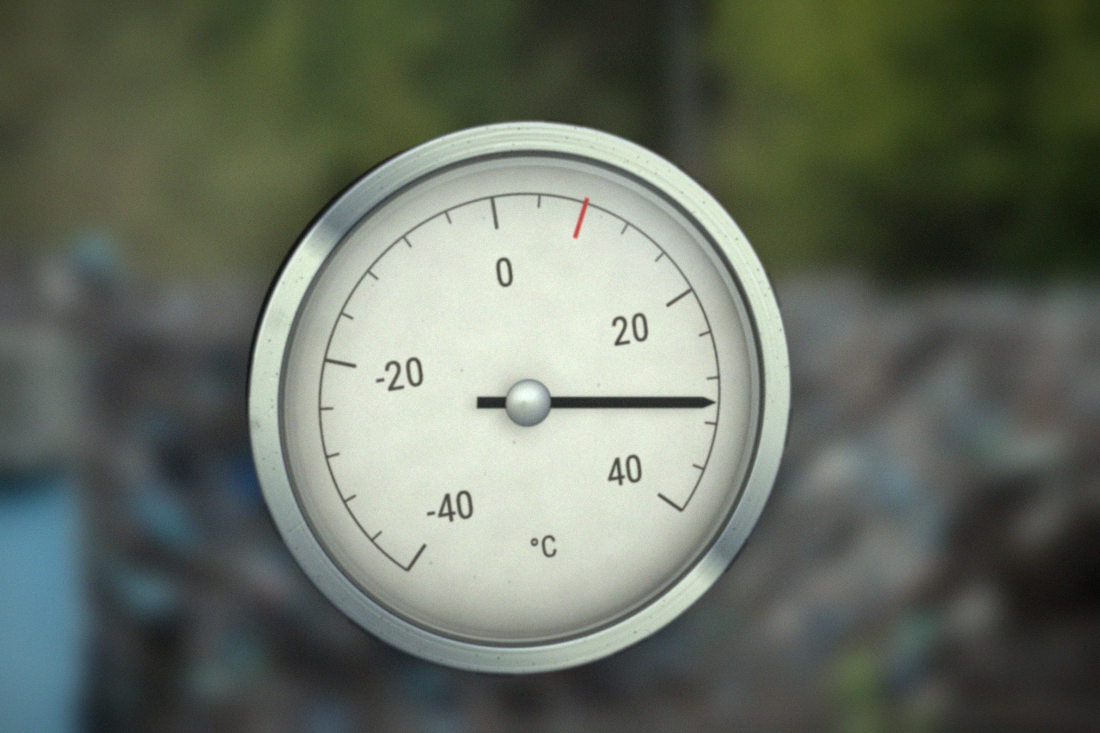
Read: 30 (°C)
